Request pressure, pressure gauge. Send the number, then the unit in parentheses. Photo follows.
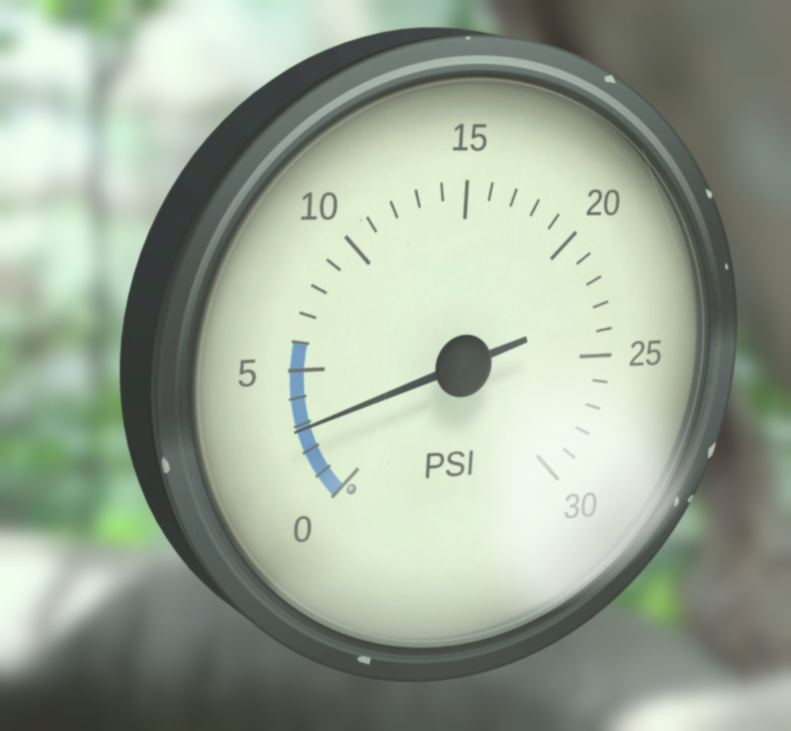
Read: 3 (psi)
